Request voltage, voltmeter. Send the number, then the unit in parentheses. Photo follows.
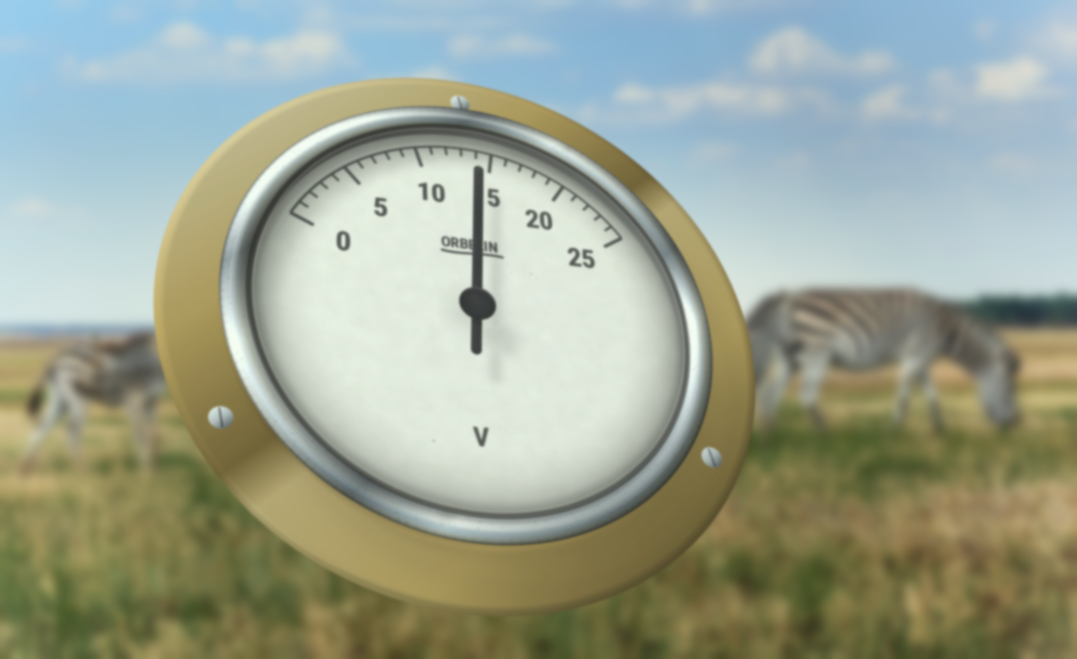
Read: 14 (V)
